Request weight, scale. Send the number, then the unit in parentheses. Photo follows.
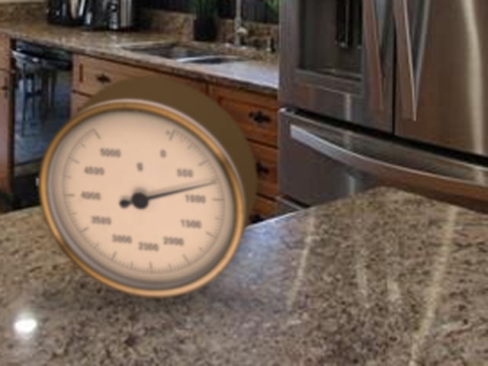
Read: 750 (g)
